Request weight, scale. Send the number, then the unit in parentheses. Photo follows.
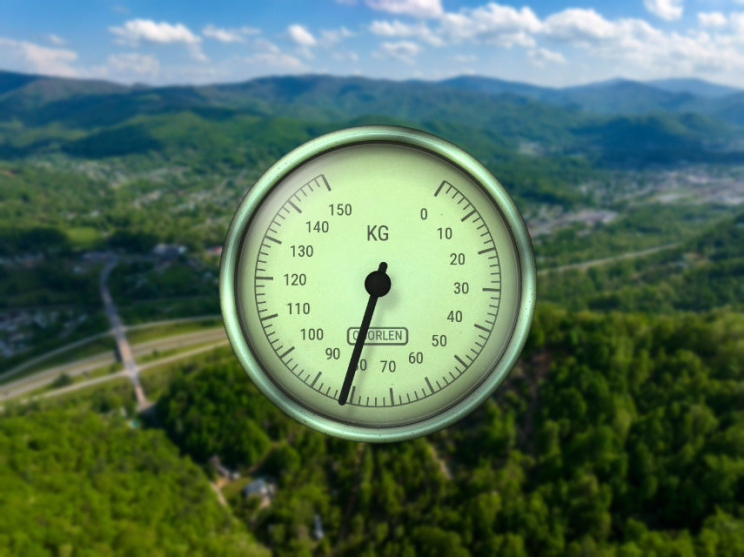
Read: 82 (kg)
